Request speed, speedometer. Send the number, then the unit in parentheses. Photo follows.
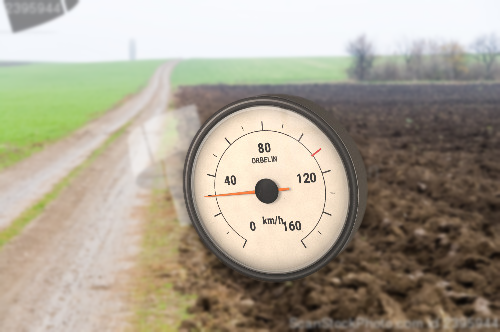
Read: 30 (km/h)
